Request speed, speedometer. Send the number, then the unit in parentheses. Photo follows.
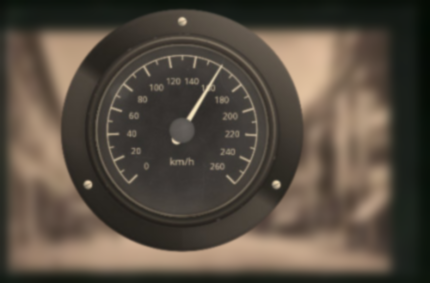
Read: 160 (km/h)
